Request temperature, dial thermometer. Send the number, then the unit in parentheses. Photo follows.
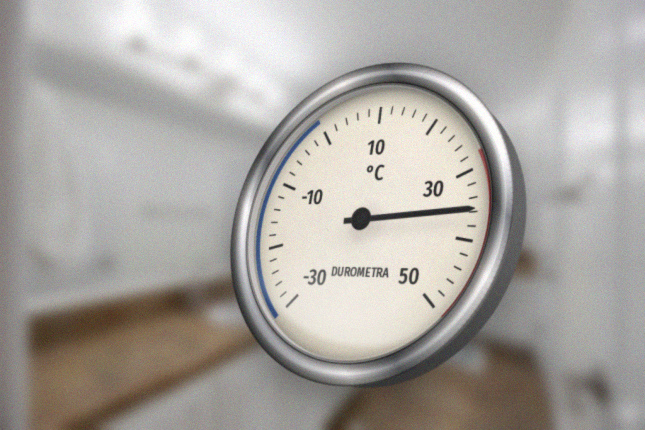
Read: 36 (°C)
